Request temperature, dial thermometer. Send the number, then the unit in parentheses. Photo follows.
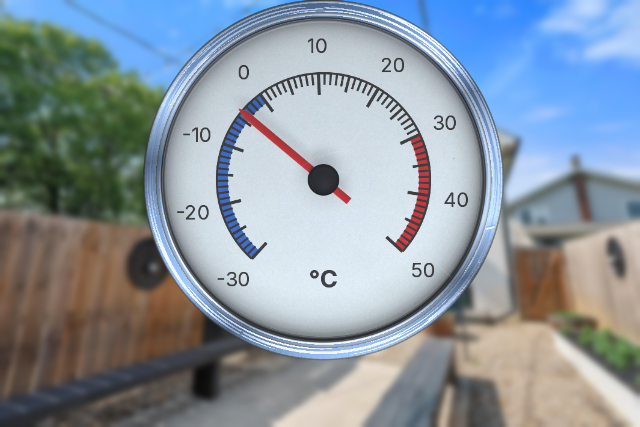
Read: -4 (°C)
